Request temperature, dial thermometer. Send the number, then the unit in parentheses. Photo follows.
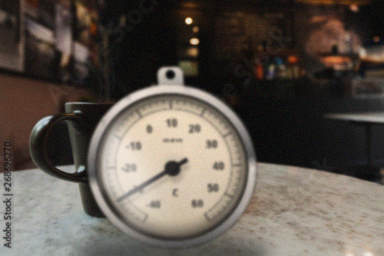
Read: -30 (°C)
